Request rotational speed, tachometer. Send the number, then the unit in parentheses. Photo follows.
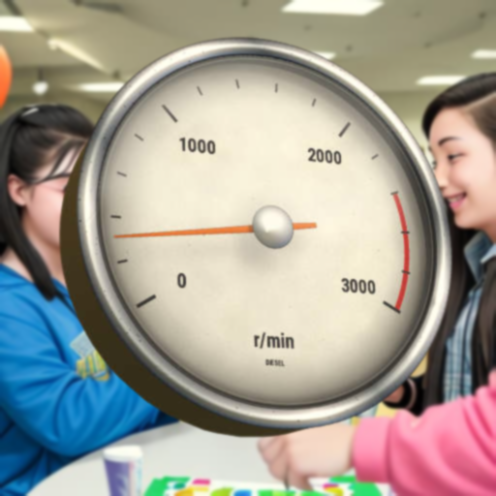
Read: 300 (rpm)
